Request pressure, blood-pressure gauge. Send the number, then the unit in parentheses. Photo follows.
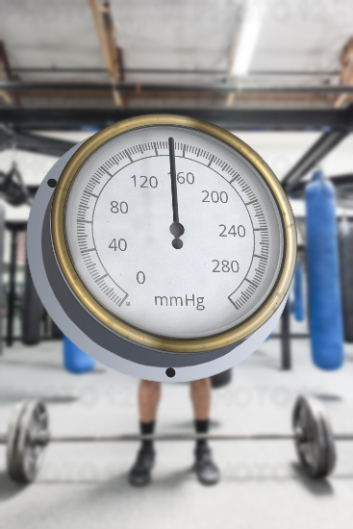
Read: 150 (mmHg)
